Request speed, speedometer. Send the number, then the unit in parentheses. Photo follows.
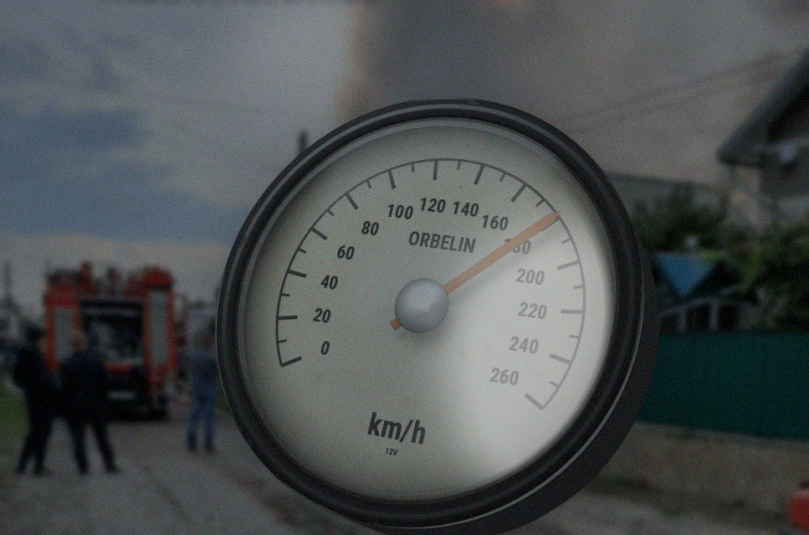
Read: 180 (km/h)
